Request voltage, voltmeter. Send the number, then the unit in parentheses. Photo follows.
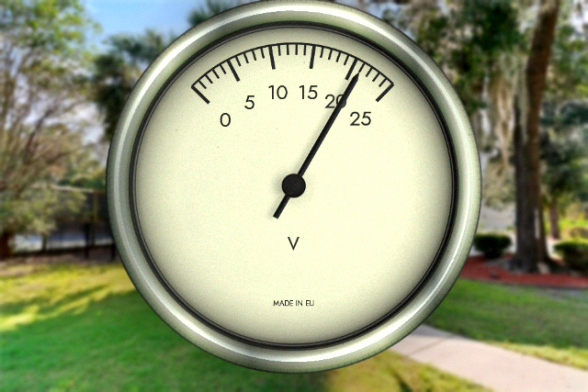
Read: 21 (V)
